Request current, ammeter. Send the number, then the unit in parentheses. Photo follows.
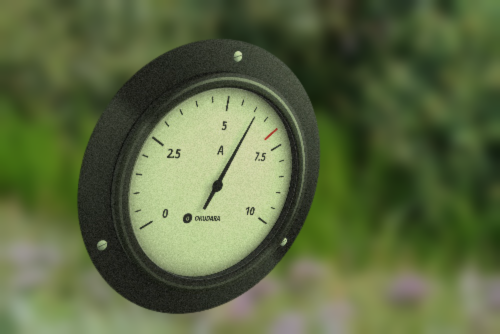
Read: 6 (A)
